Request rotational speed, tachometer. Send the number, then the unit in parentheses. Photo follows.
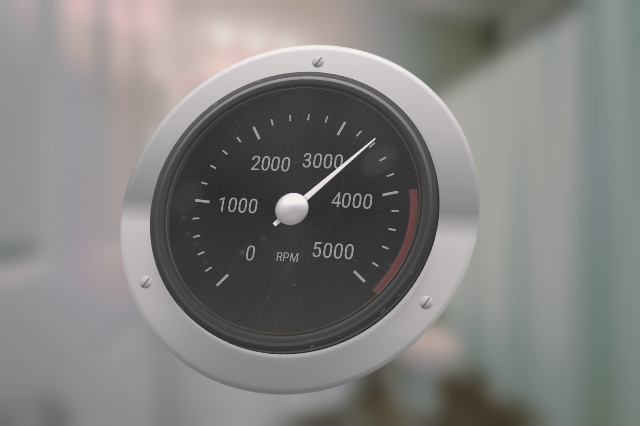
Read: 3400 (rpm)
